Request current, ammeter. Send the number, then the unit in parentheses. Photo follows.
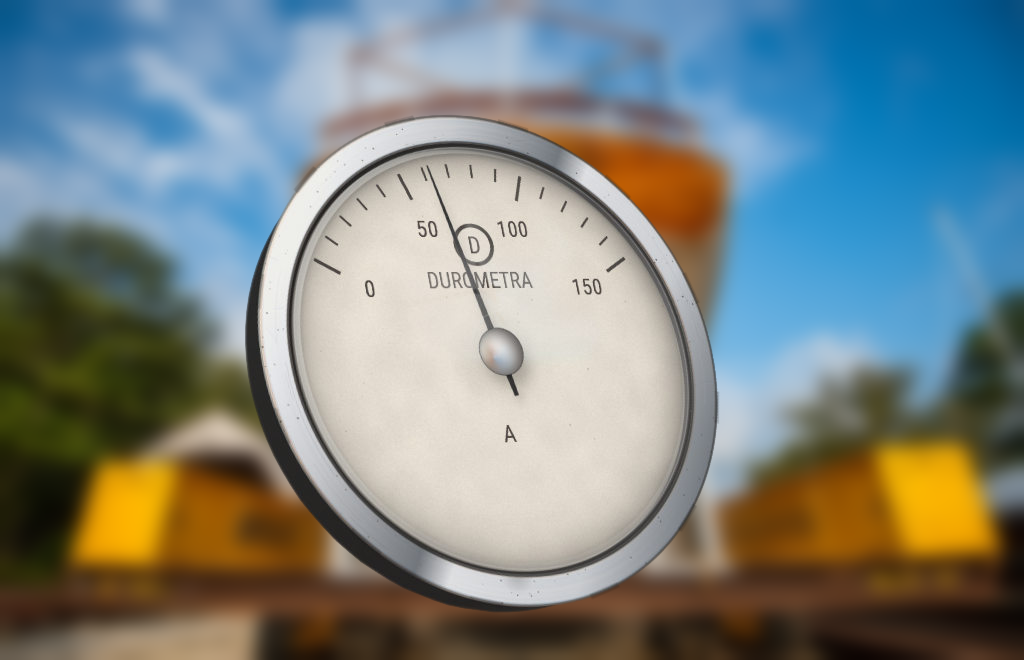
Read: 60 (A)
